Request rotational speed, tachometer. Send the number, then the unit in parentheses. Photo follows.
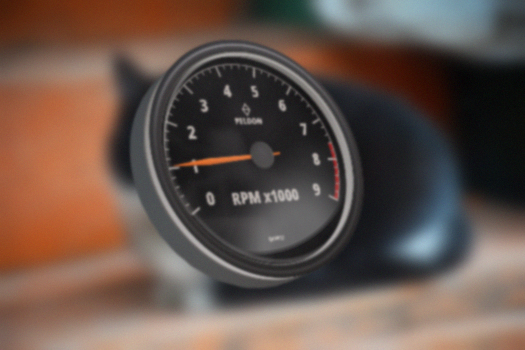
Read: 1000 (rpm)
